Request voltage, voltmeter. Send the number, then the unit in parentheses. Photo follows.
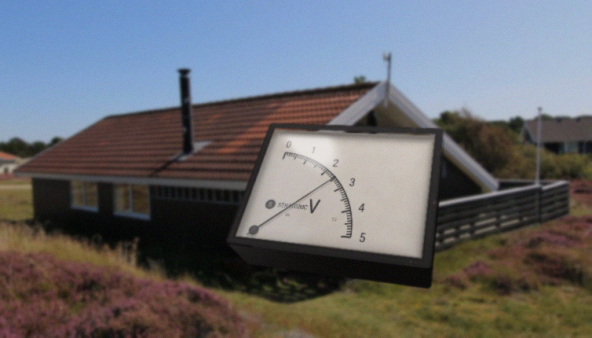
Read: 2.5 (V)
